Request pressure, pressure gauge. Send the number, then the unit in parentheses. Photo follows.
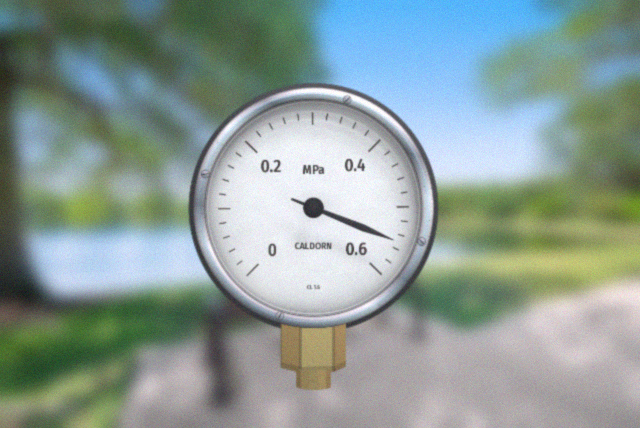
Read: 0.55 (MPa)
